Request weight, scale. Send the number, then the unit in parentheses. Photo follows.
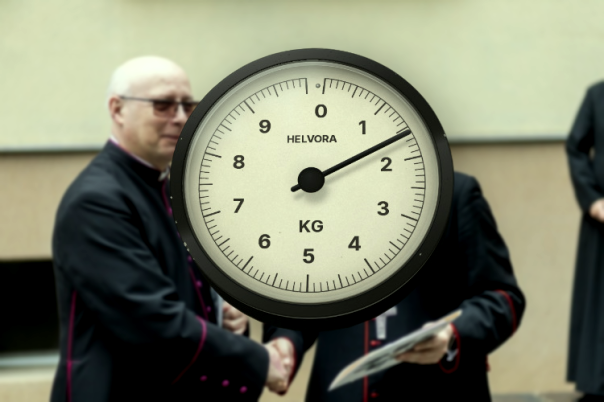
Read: 1.6 (kg)
